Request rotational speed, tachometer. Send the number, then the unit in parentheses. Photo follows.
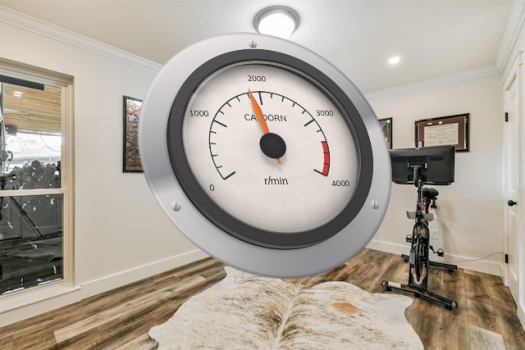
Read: 1800 (rpm)
